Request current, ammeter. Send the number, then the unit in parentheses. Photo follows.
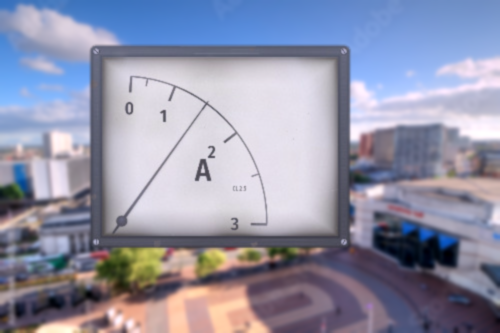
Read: 1.5 (A)
